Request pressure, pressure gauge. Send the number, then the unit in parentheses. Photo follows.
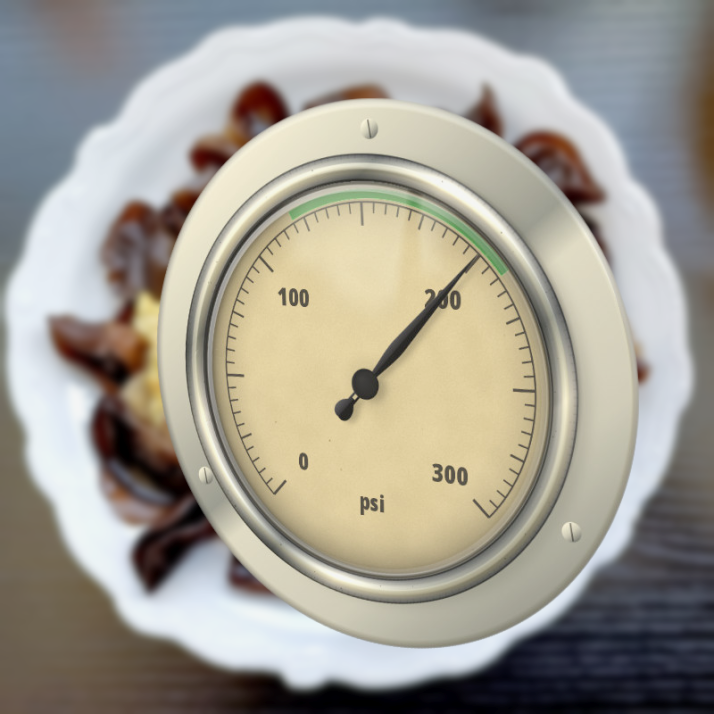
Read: 200 (psi)
